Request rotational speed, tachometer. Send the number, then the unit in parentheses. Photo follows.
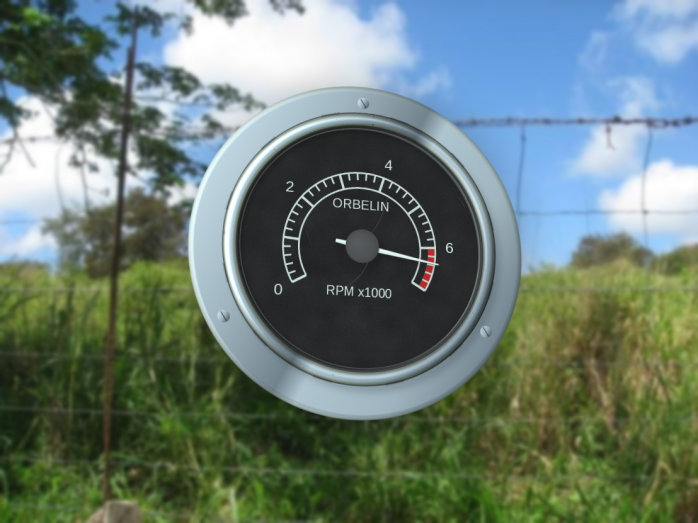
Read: 6400 (rpm)
